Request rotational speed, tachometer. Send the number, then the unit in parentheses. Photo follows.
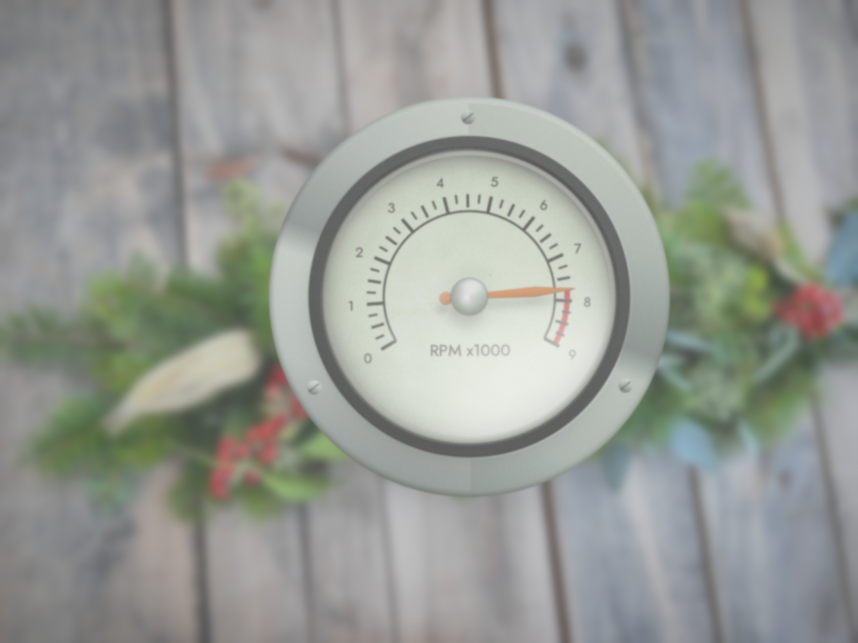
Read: 7750 (rpm)
